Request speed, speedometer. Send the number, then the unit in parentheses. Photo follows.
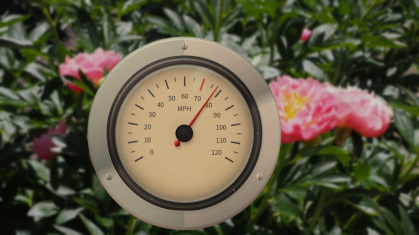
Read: 77.5 (mph)
